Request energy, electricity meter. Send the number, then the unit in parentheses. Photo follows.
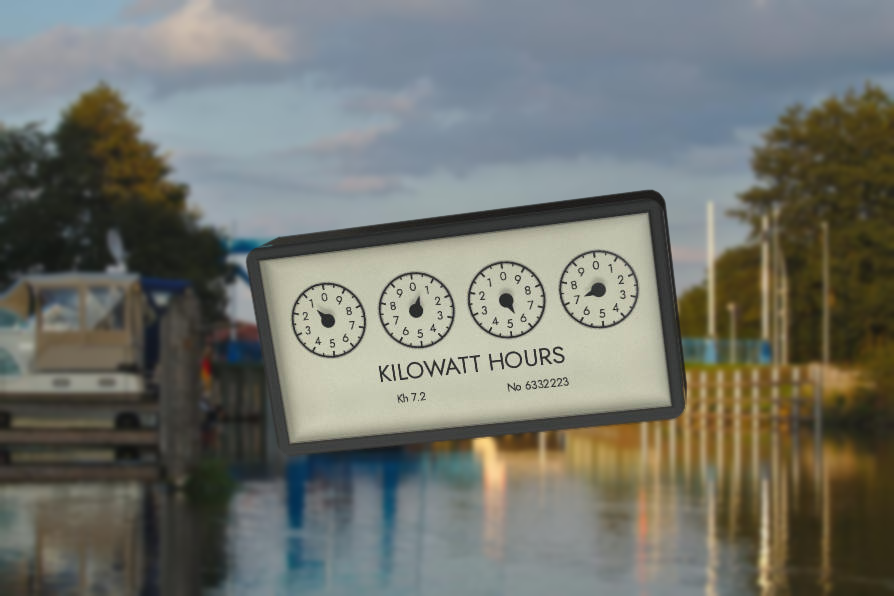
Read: 1057 (kWh)
